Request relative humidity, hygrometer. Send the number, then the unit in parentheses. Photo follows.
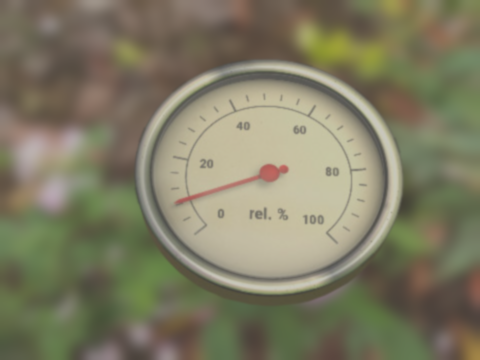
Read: 8 (%)
